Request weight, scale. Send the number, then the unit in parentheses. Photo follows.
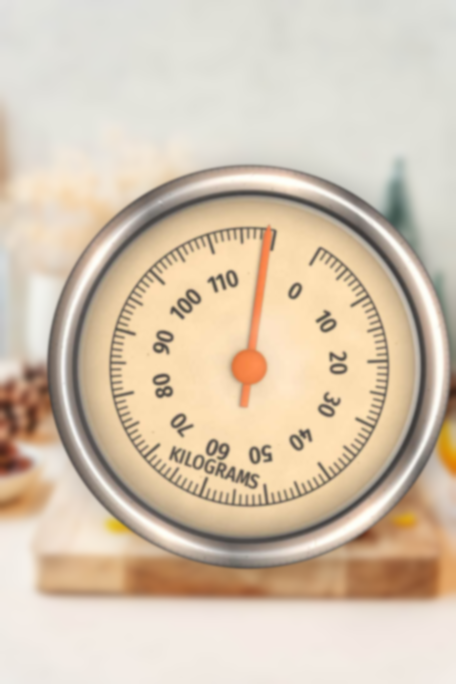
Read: 119 (kg)
